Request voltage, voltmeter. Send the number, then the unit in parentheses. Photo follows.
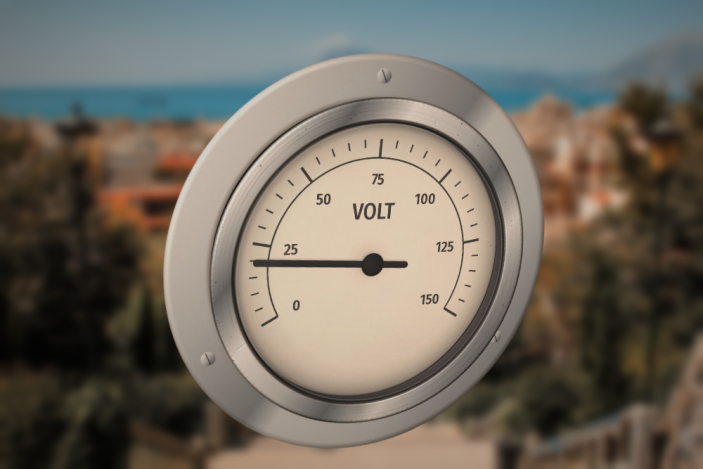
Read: 20 (V)
